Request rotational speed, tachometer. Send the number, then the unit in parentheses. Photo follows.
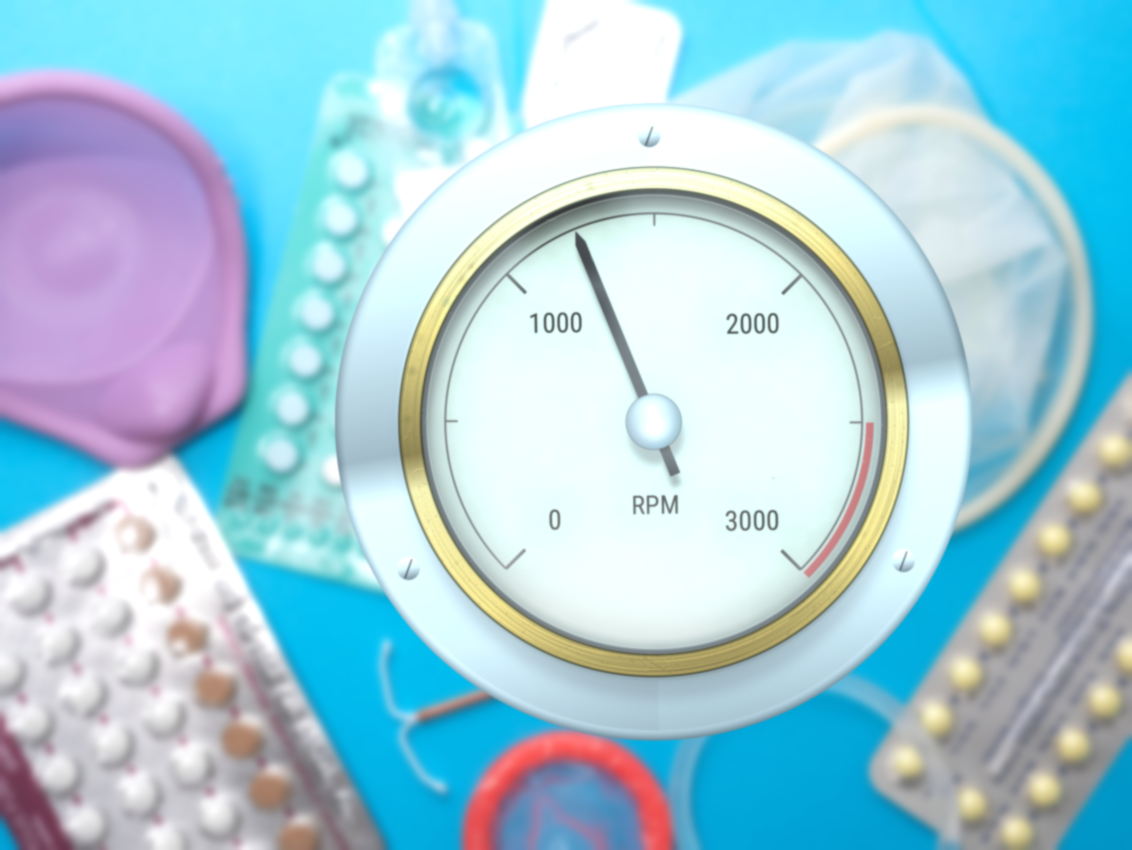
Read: 1250 (rpm)
